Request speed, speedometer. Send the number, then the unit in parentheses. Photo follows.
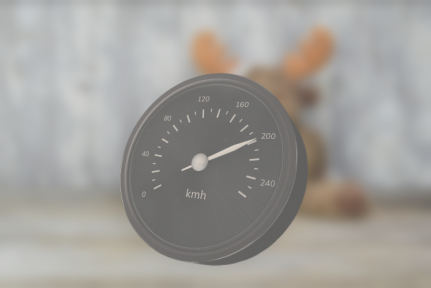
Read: 200 (km/h)
